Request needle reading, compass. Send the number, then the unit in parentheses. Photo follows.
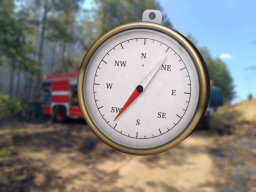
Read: 215 (°)
